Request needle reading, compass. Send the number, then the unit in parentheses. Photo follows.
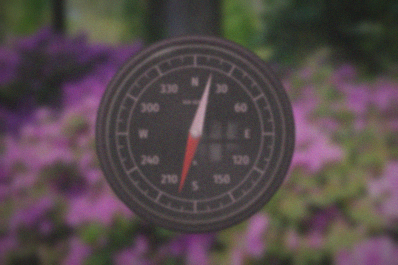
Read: 195 (°)
